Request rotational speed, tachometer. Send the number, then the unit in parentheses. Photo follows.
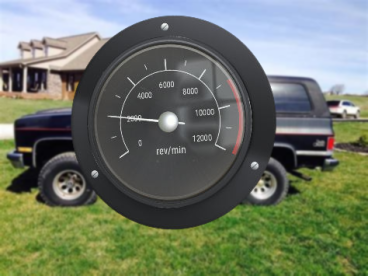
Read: 2000 (rpm)
